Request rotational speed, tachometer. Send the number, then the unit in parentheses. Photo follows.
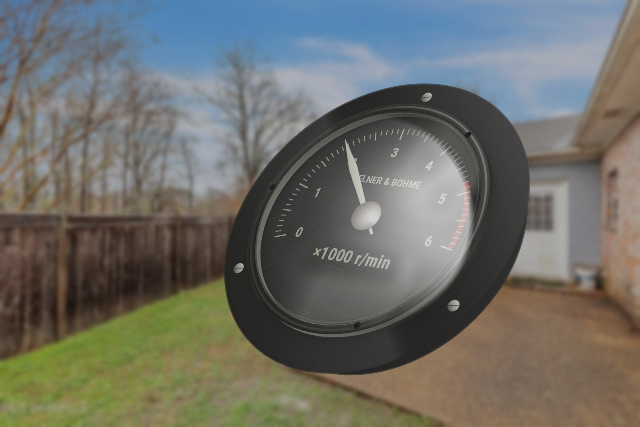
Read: 2000 (rpm)
